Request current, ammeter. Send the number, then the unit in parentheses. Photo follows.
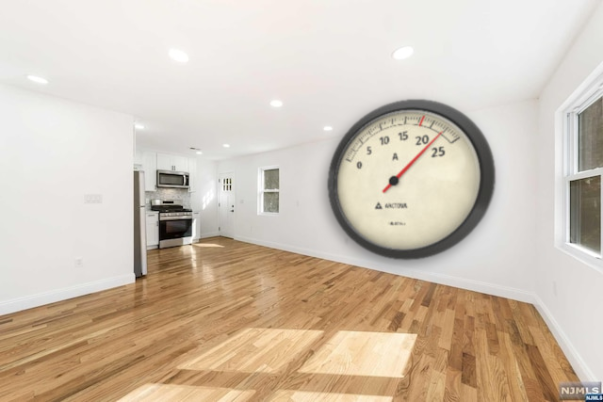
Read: 22.5 (A)
